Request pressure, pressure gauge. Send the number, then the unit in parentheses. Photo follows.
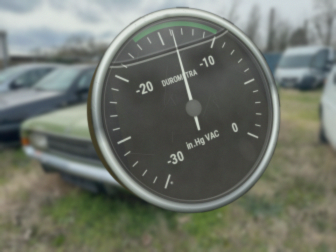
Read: -14 (inHg)
